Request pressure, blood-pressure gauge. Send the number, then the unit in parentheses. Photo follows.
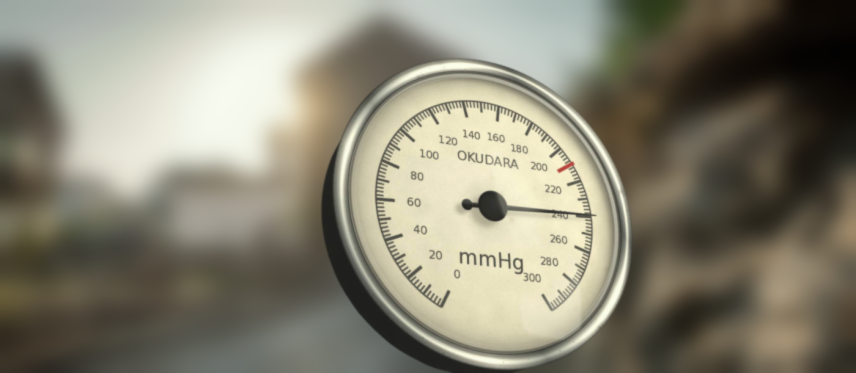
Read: 240 (mmHg)
